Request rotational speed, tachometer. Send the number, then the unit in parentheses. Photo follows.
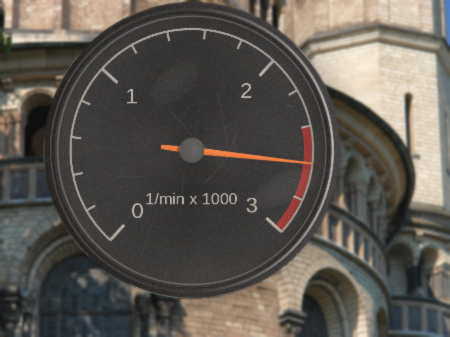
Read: 2600 (rpm)
